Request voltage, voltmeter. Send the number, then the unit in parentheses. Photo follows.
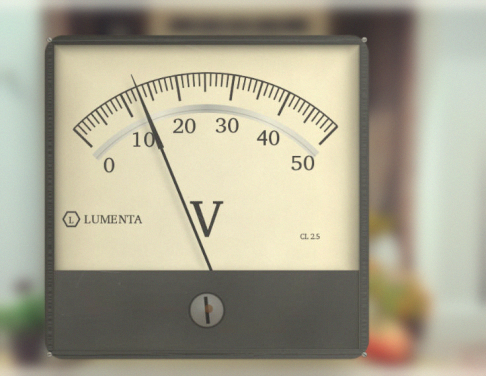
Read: 13 (V)
